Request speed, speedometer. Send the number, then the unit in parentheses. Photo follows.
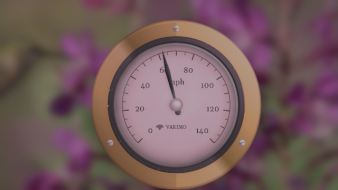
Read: 62.5 (mph)
